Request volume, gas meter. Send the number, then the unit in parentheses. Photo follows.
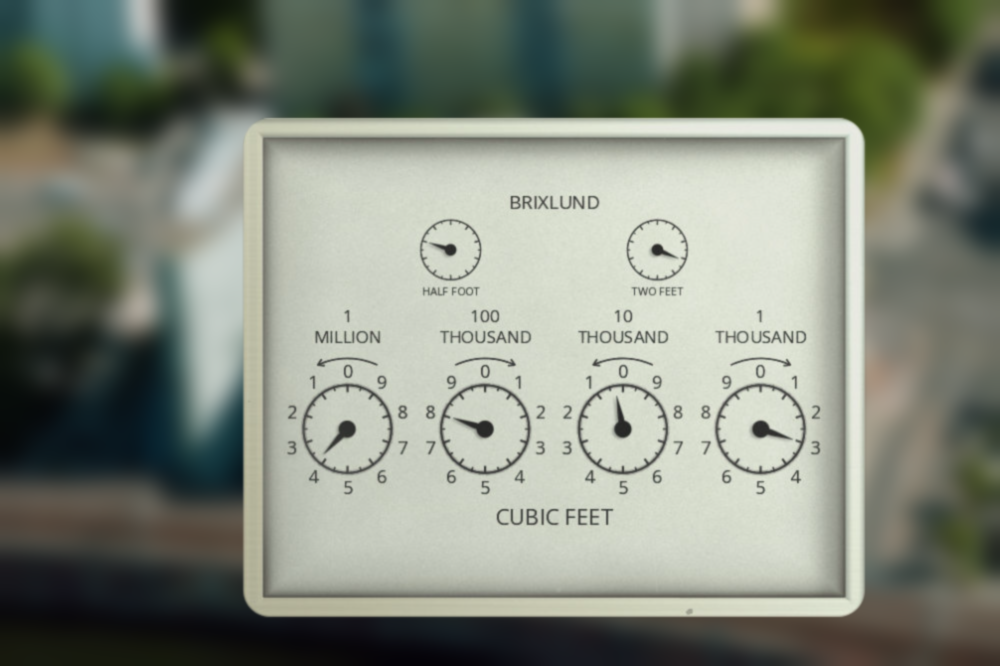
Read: 380300 (ft³)
